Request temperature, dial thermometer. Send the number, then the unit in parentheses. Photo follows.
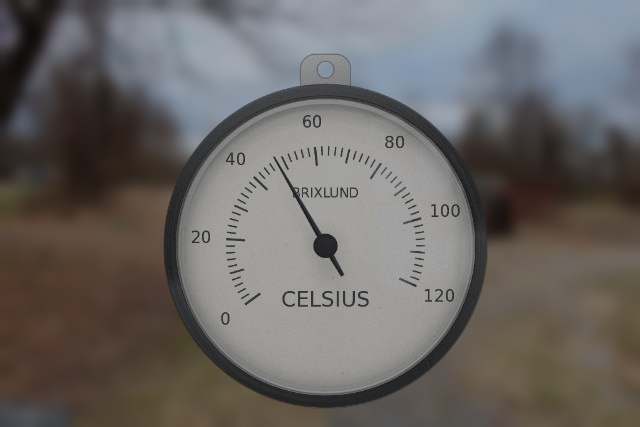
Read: 48 (°C)
